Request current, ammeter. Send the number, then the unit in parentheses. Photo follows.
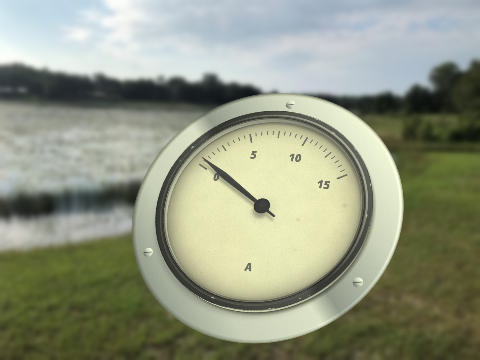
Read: 0.5 (A)
